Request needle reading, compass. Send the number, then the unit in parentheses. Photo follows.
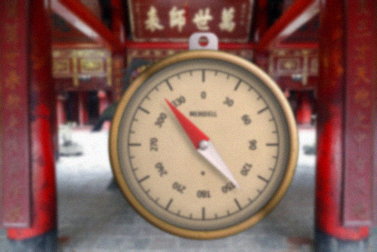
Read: 320 (°)
